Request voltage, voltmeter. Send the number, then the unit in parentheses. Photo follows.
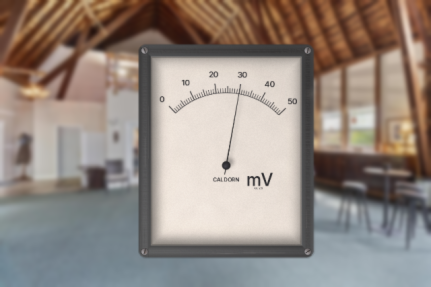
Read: 30 (mV)
